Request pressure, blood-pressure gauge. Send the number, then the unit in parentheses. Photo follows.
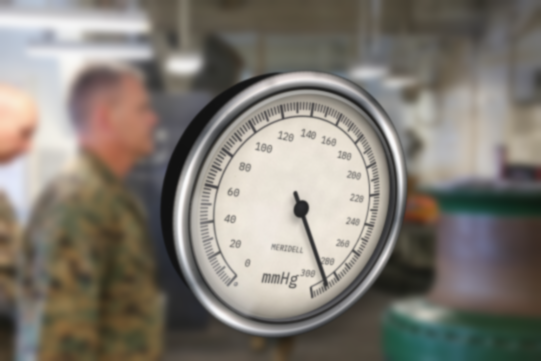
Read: 290 (mmHg)
